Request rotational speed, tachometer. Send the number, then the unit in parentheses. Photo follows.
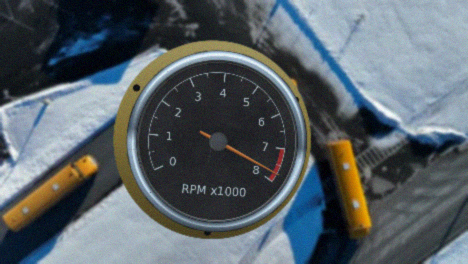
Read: 7750 (rpm)
